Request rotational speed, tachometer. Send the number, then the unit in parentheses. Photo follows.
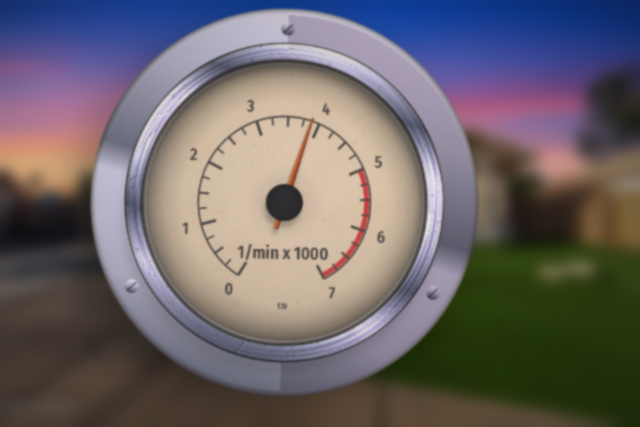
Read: 3875 (rpm)
